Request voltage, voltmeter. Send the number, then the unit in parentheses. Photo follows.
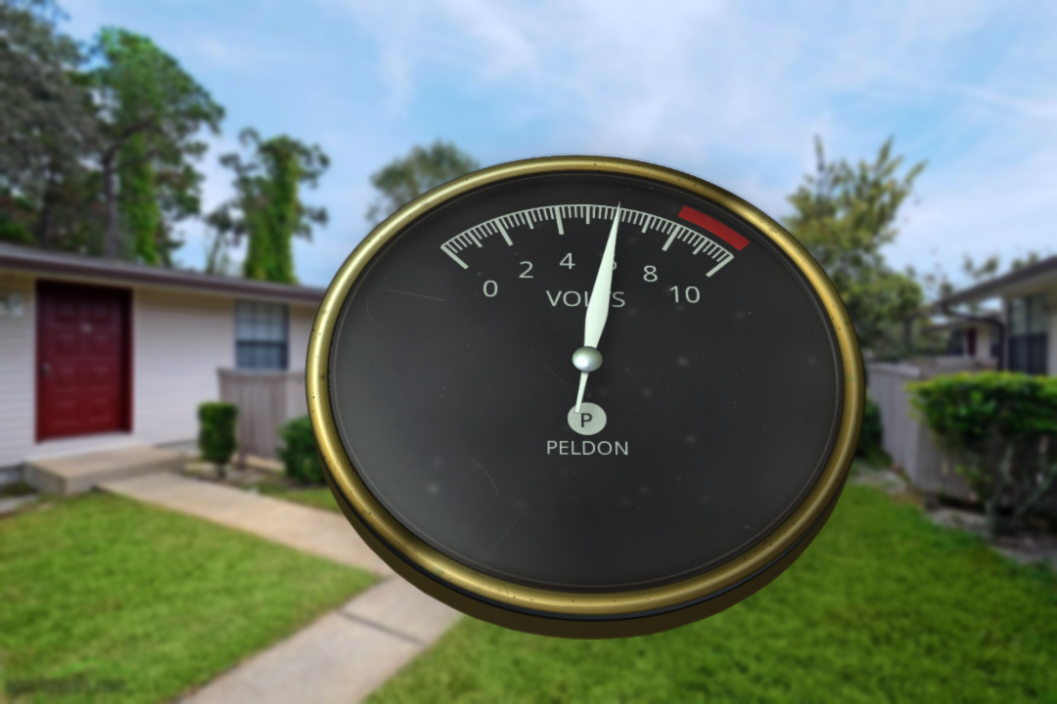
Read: 6 (V)
